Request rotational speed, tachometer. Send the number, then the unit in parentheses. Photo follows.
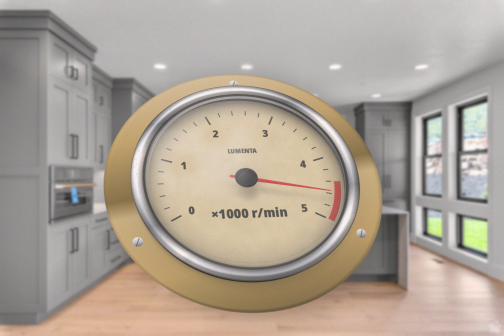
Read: 4600 (rpm)
